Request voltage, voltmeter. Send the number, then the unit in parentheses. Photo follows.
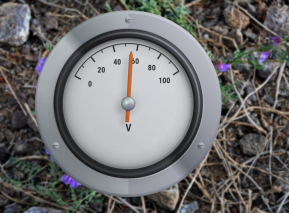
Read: 55 (V)
